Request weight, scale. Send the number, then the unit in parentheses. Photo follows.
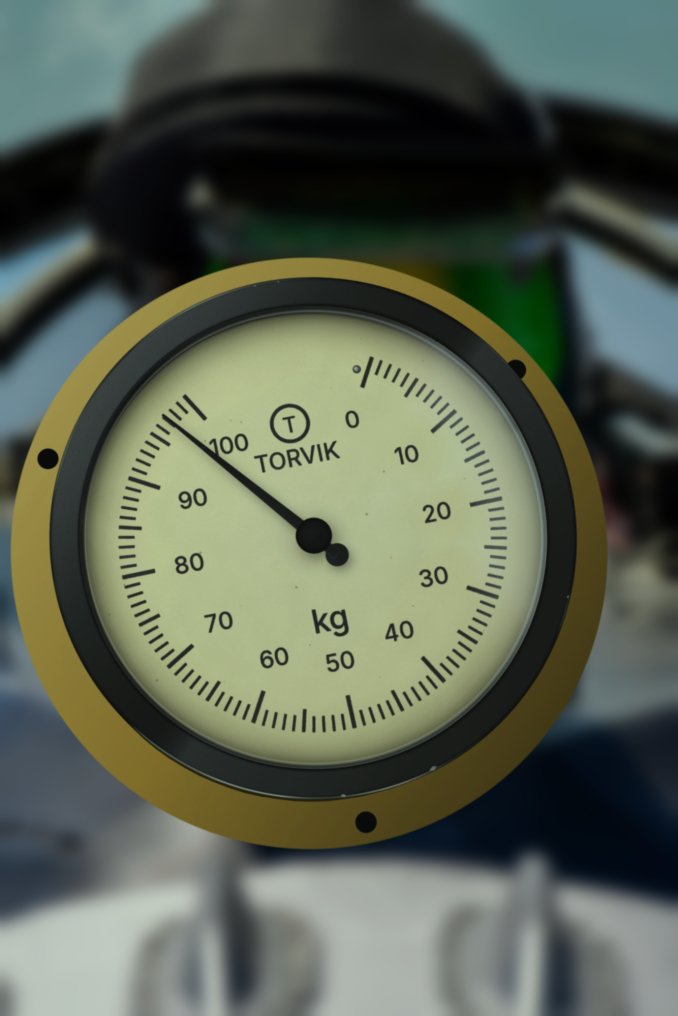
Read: 97 (kg)
